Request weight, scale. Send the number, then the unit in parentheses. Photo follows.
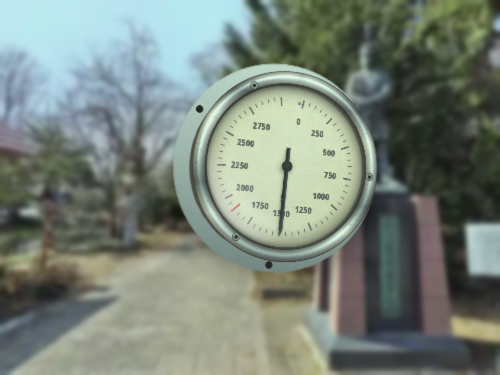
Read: 1500 (g)
